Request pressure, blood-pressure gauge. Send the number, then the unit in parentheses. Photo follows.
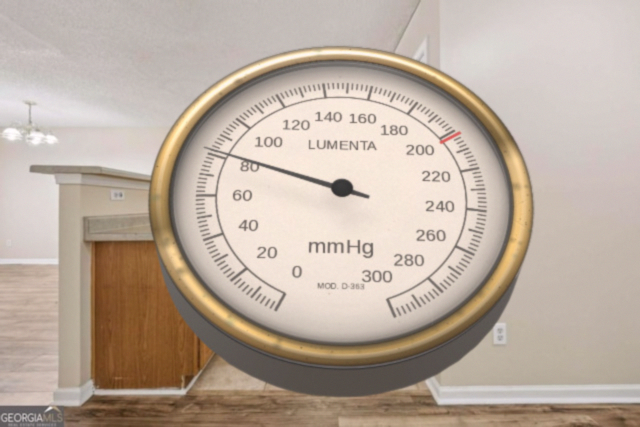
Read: 80 (mmHg)
